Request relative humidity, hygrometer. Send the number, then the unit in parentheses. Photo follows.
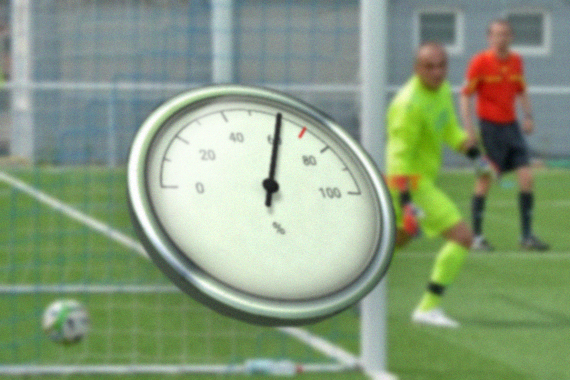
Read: 60 (%)
